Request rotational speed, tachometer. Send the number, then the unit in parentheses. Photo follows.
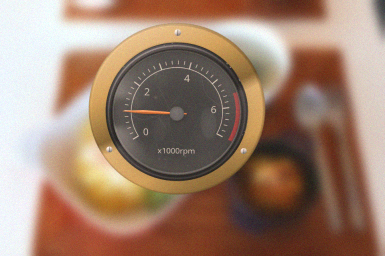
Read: 1000 (rpm)
